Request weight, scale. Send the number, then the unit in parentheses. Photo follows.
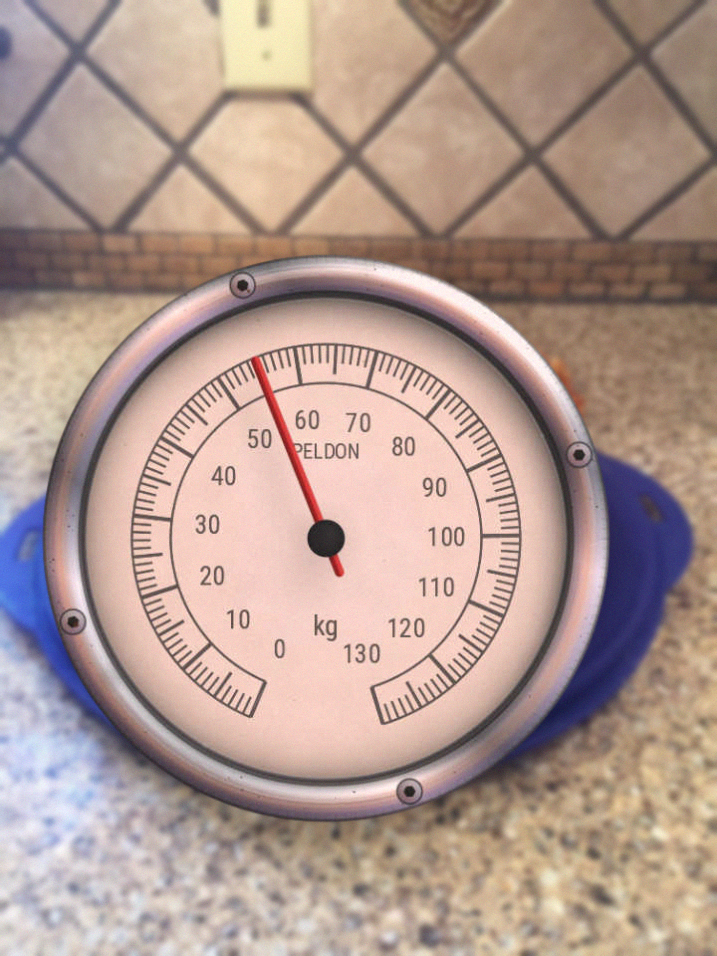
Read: 55 (kg)
